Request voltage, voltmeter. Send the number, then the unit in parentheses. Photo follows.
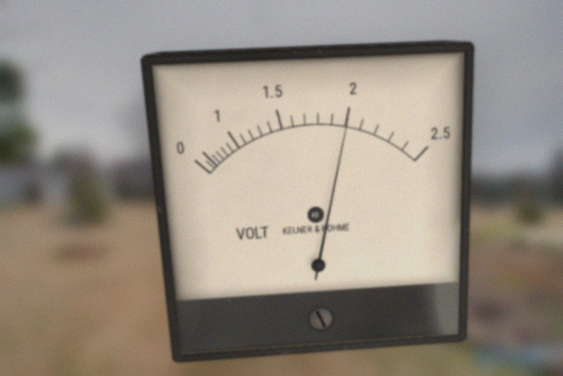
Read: 2 (V)
